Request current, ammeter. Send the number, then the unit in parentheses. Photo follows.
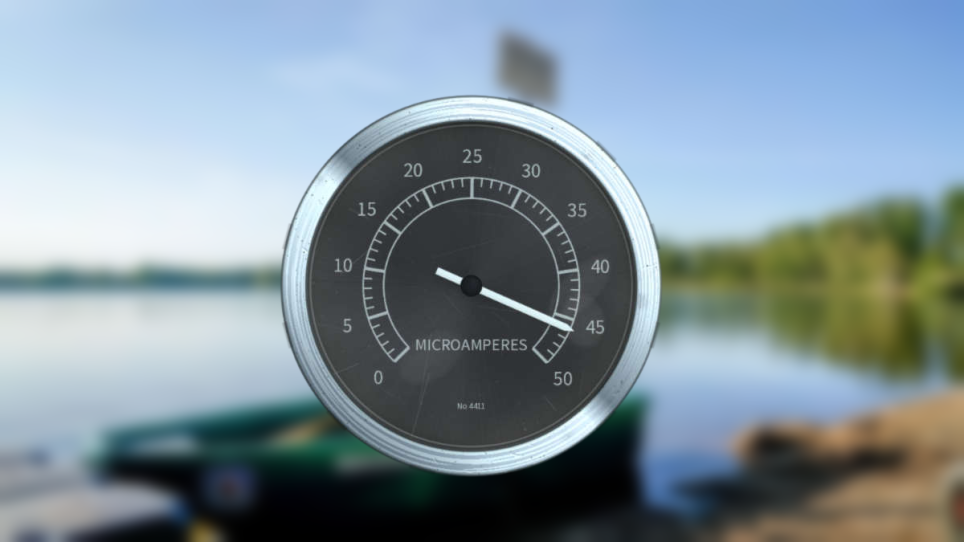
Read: 46 (µA)
